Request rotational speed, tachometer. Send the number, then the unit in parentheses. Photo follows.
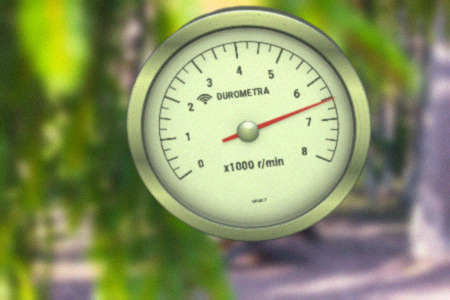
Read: 6500 (rpm)
